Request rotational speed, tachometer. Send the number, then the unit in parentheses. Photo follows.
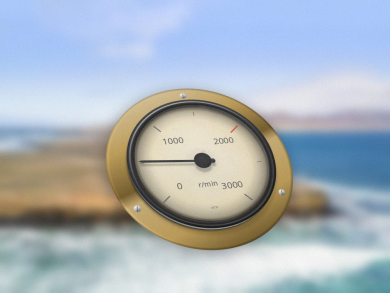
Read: 500 (rpm)
